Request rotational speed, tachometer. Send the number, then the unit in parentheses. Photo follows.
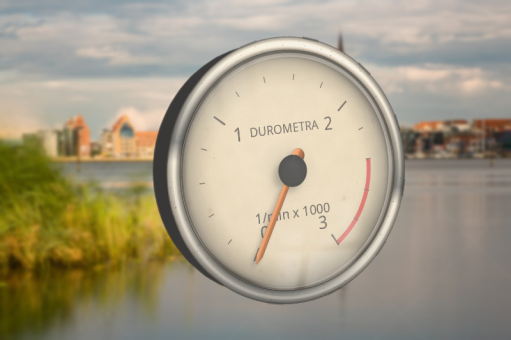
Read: 0 (rpm)
